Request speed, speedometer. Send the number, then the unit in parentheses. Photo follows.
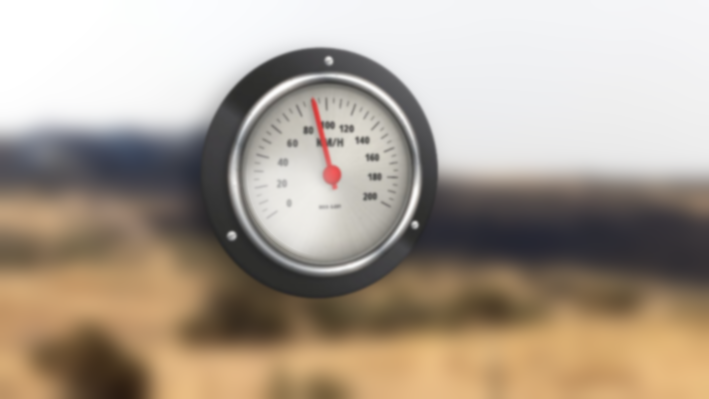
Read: 90 (km/h)
